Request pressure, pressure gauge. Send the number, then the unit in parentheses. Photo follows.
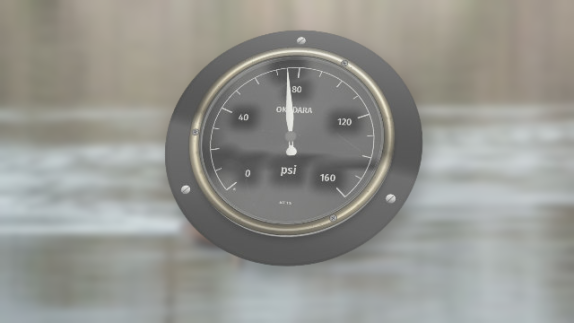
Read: 75 (psi)
